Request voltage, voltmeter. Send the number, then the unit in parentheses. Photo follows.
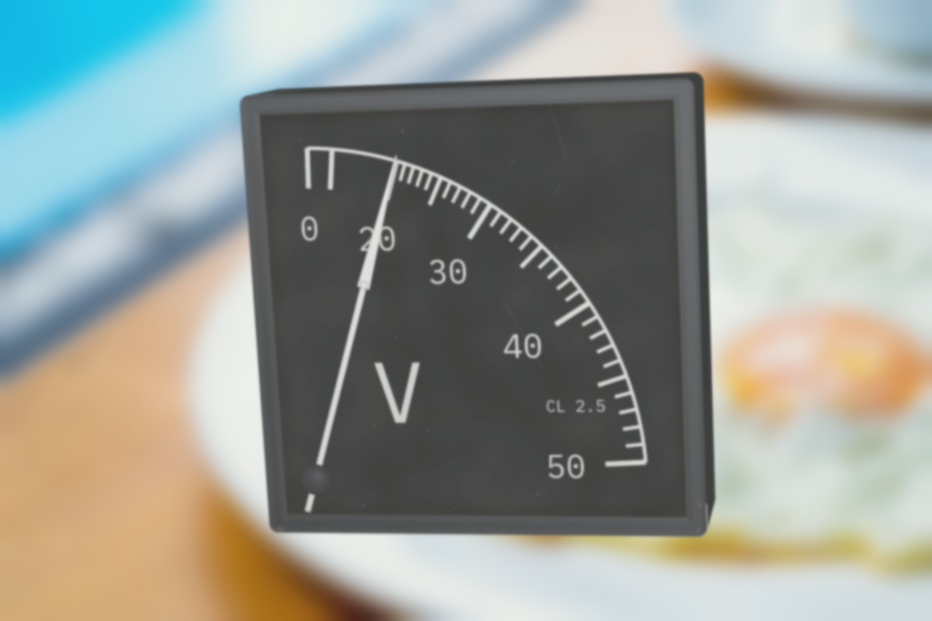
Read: 20 (V)
